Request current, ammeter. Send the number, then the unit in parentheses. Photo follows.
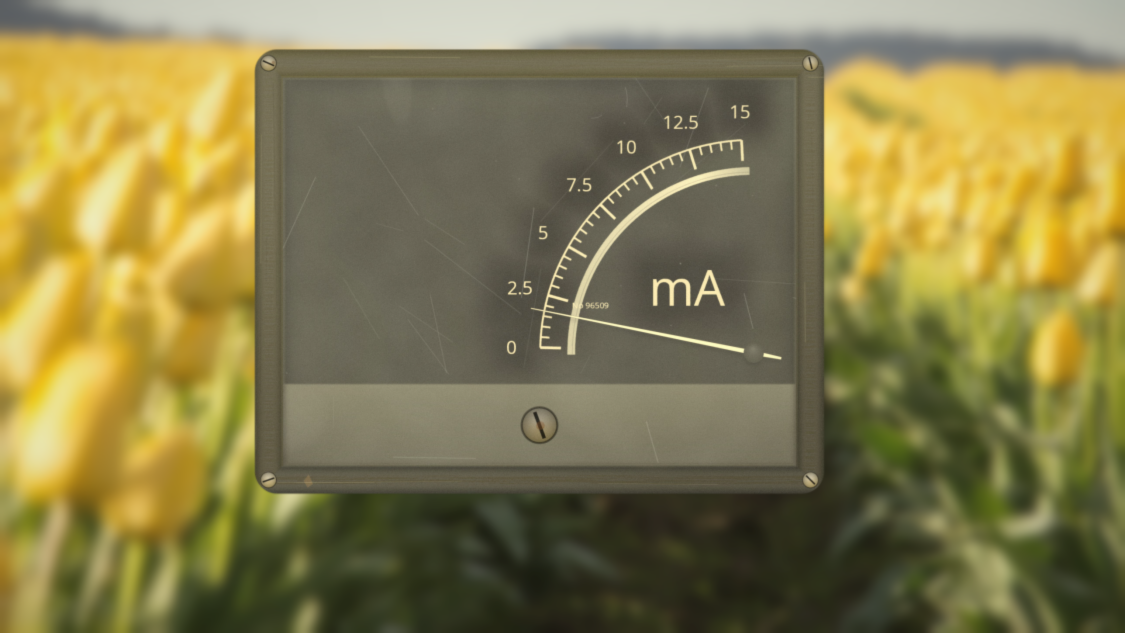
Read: 1.75 (mA)
